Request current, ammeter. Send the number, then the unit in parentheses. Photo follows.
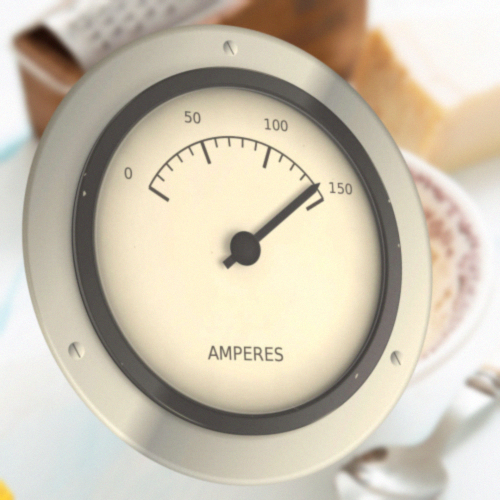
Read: 140 (A)
